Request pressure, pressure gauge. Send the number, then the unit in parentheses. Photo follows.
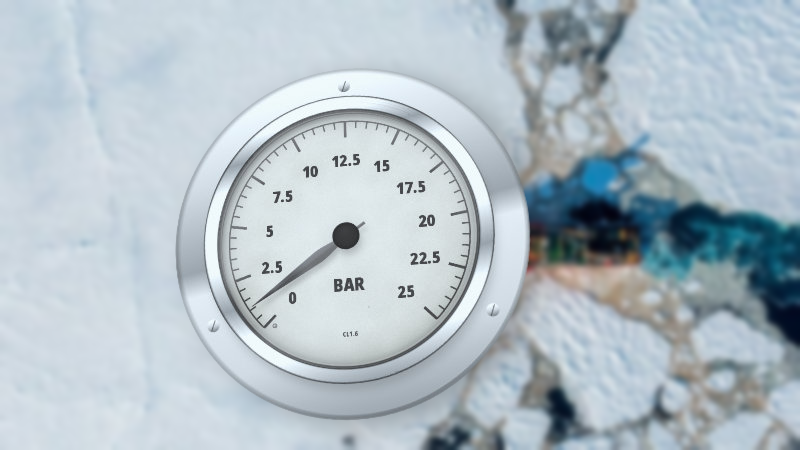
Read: 1 (bar)
